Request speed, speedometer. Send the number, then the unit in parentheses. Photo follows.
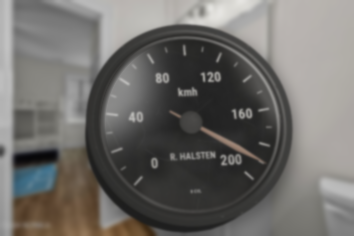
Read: 190 (km/h)
